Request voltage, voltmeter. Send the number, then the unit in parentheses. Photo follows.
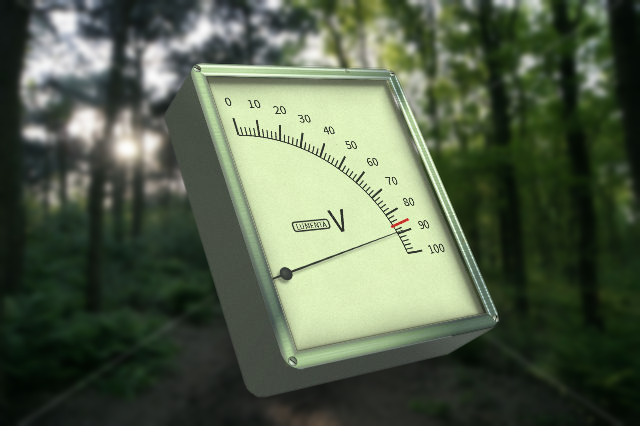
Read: 90 (V)
